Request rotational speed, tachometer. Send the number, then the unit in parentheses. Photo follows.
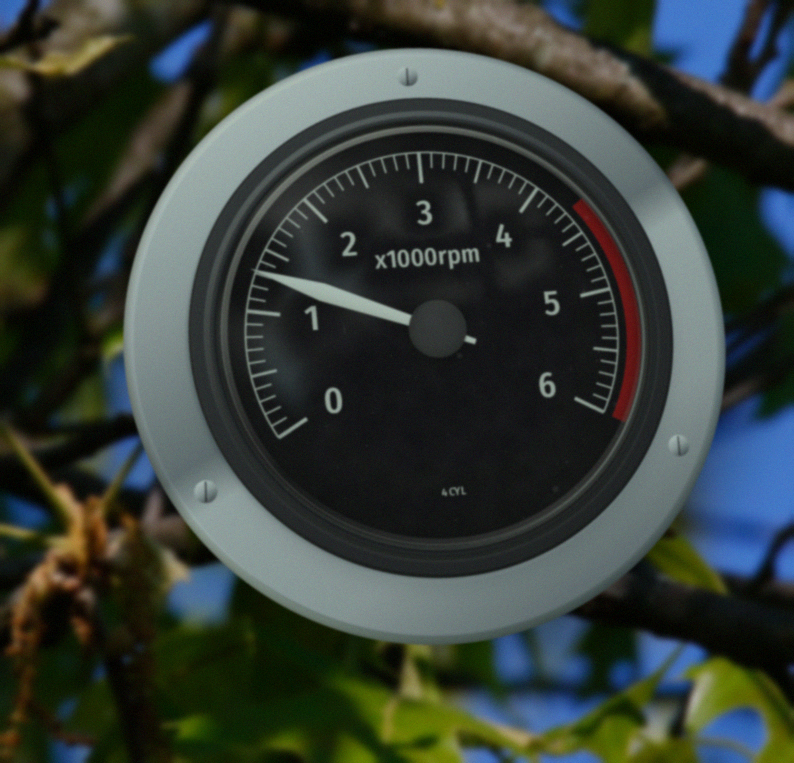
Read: 1300 (rpm)
